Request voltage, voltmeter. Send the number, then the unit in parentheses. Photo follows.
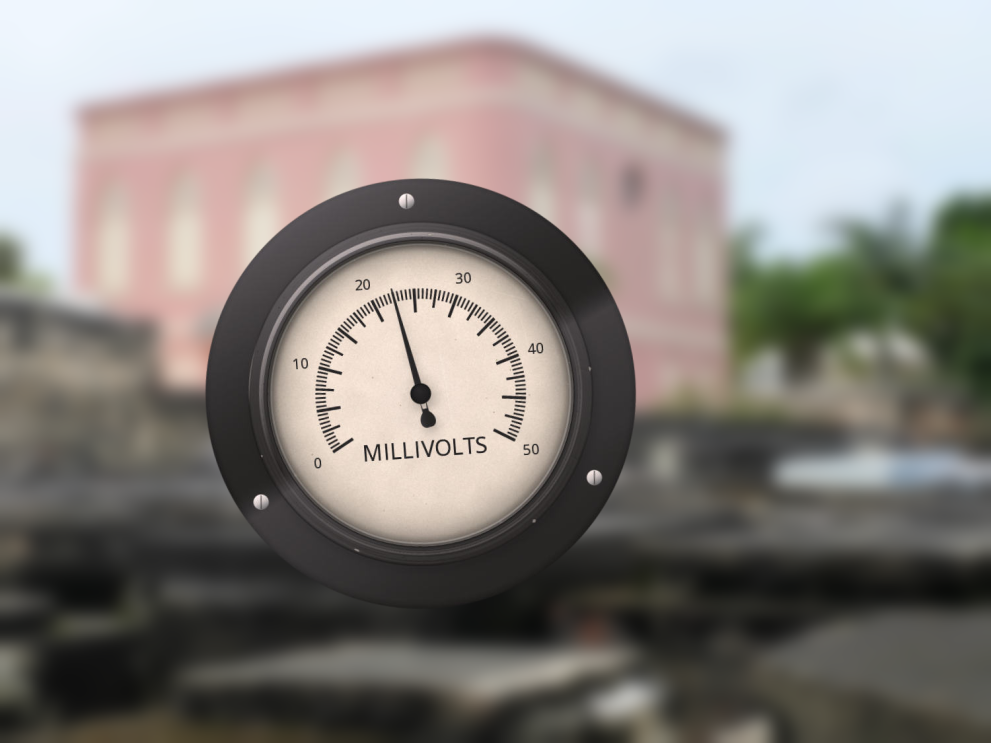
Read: 22.5 (mV)
